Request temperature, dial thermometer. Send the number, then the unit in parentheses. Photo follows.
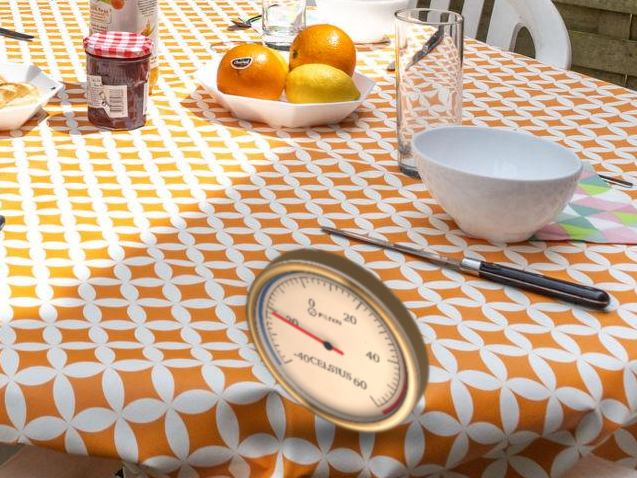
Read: -20 (°C)
